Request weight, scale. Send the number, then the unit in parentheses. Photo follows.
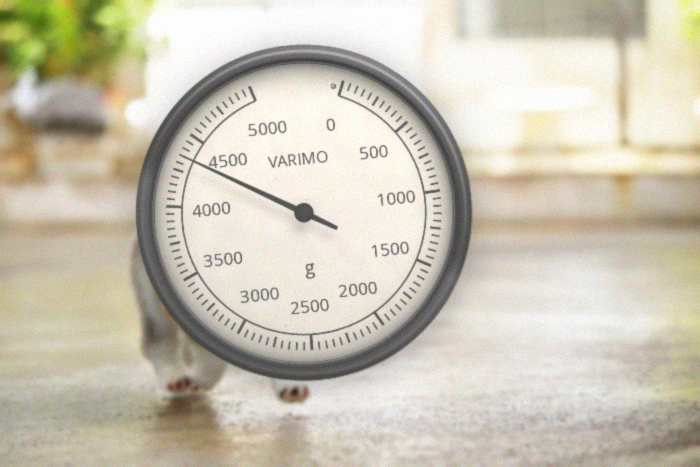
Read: 4350 (g)
